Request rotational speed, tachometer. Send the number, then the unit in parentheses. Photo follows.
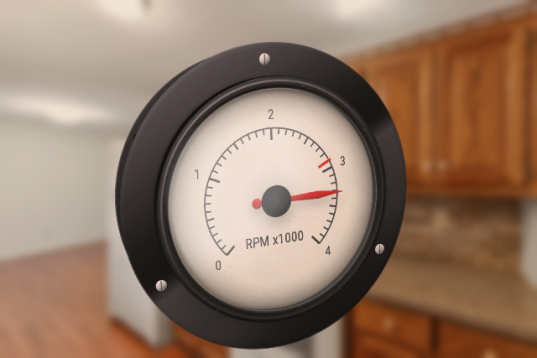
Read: 3300 (rpm)
